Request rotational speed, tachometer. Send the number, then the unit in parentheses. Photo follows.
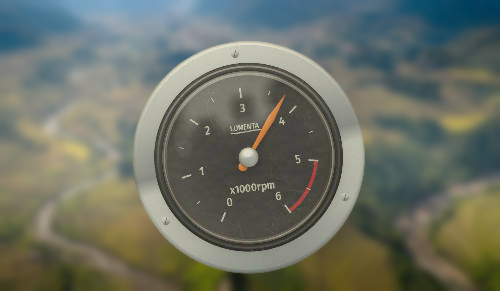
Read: 3750 (rpm)
